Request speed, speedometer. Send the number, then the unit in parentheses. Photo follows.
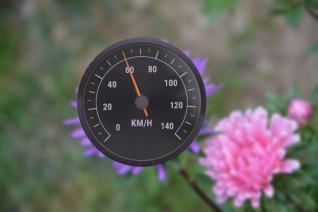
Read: 60 (km/h)
